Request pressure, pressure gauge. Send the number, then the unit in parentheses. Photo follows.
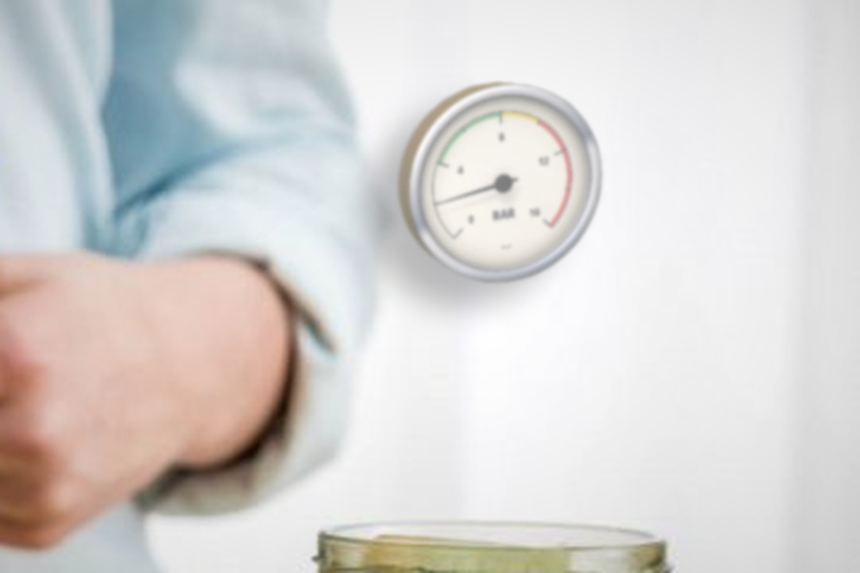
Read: 2 (bar)
